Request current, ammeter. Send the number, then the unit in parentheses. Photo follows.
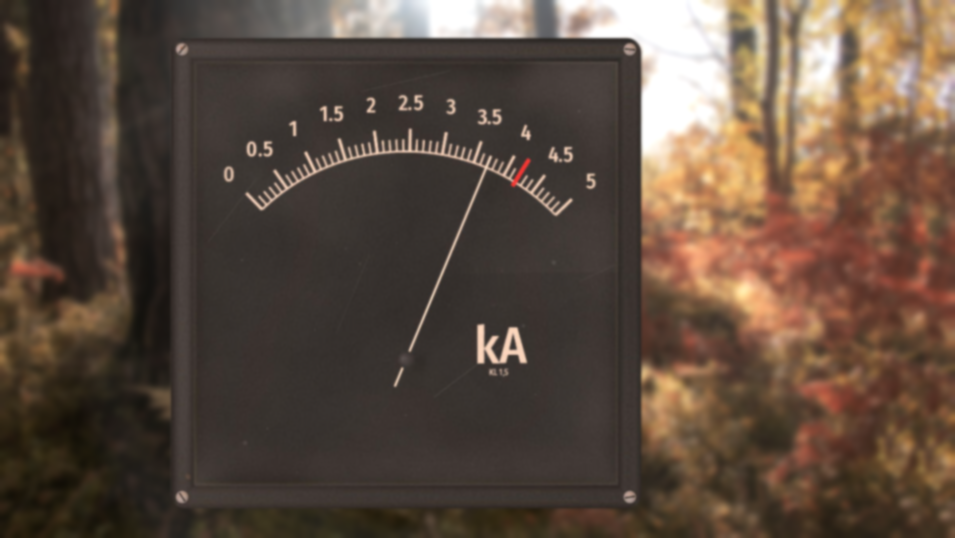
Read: 3.7 (kA)
